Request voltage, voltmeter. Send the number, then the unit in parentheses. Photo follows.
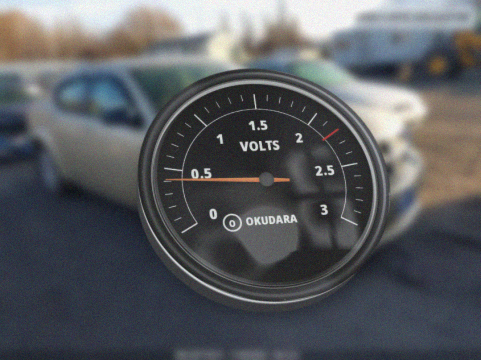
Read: 0.4 (V)
